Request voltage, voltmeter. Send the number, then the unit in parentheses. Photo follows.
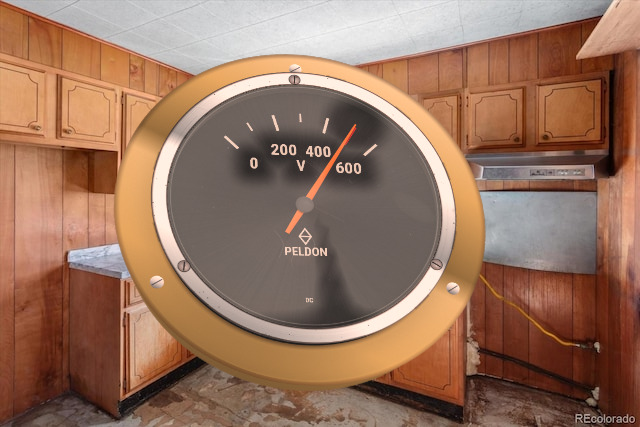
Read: 500 (V)
